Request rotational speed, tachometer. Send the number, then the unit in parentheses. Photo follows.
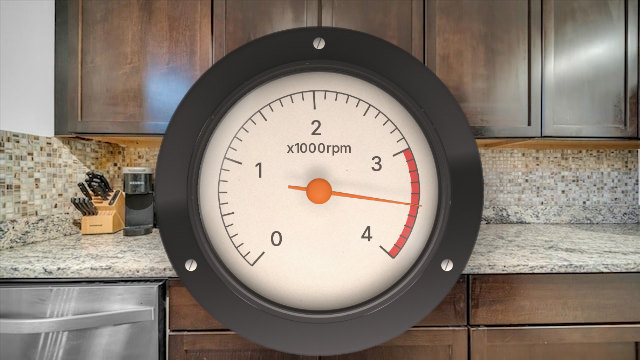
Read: 3500 (rpm)
